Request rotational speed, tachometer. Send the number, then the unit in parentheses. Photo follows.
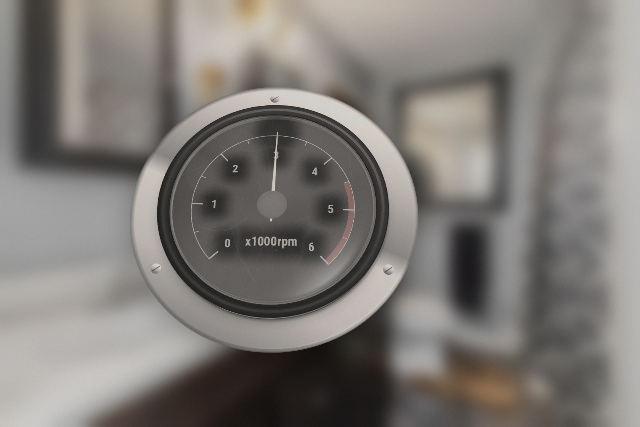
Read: 3000 (rpm)
